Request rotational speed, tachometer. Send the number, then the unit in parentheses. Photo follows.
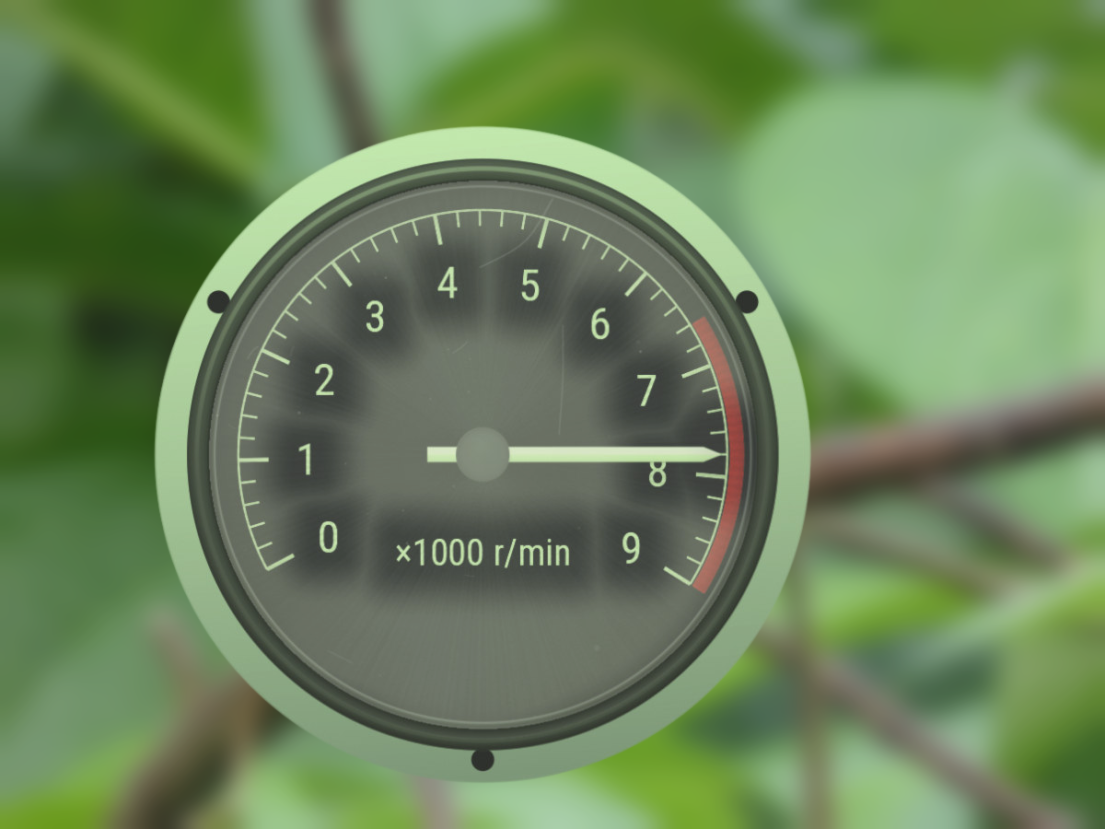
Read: 7800 (rpm)
